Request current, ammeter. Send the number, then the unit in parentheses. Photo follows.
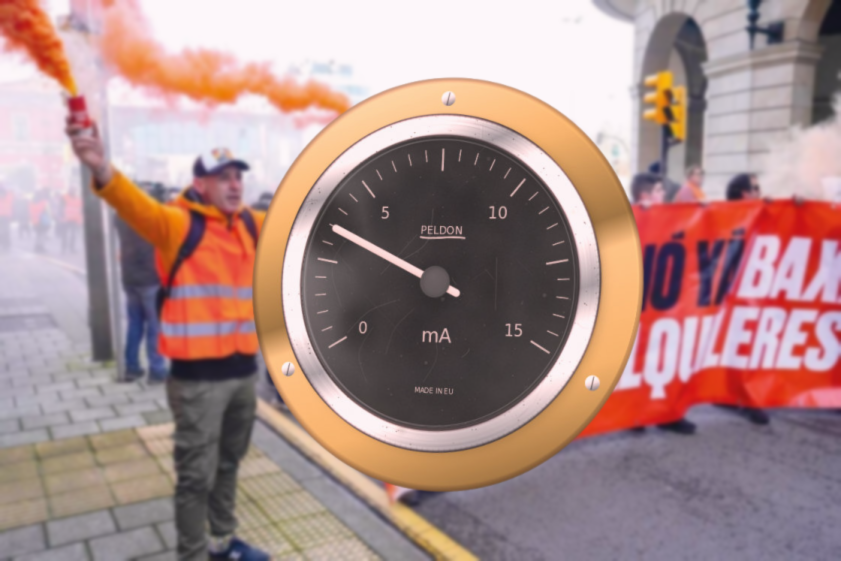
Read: 3.5 (mA)
